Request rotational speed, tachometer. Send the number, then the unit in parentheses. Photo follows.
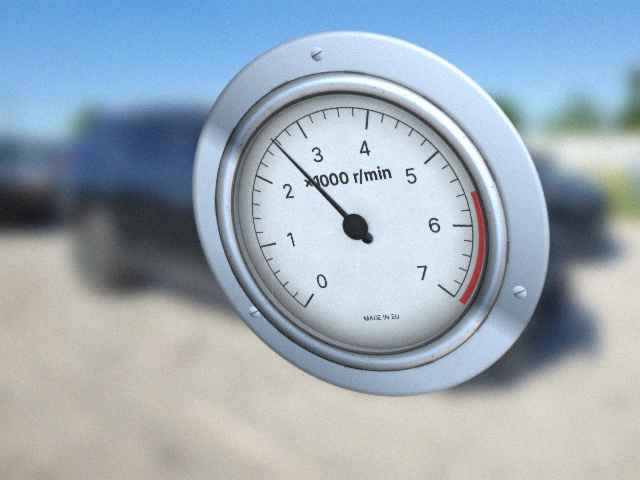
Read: 2600 (rpm)
